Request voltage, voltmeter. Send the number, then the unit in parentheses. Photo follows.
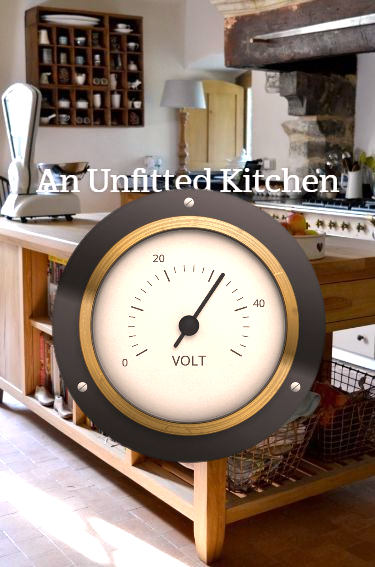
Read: 32 (V)
